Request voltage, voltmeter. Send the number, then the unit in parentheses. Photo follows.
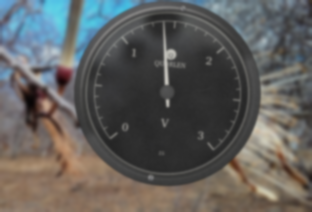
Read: 1.4 (V)
